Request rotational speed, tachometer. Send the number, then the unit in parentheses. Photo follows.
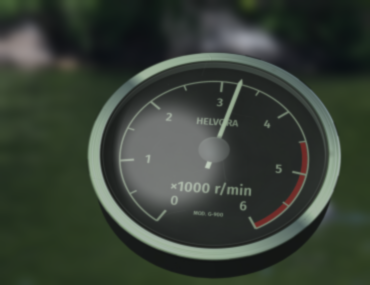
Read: 3250 (rpm)
